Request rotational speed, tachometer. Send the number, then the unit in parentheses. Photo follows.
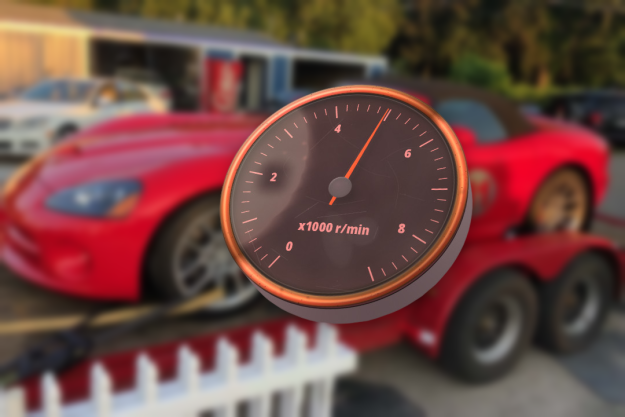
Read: 5000 (rpm)
